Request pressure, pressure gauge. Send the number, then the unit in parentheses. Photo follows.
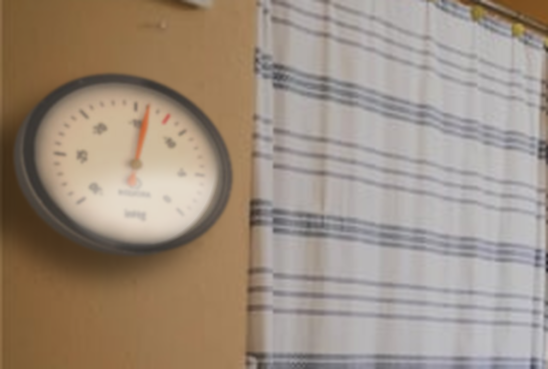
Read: -14 (inHg)
